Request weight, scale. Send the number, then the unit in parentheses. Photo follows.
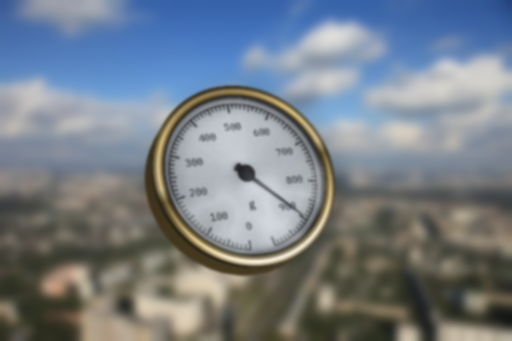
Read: 900 (g)
